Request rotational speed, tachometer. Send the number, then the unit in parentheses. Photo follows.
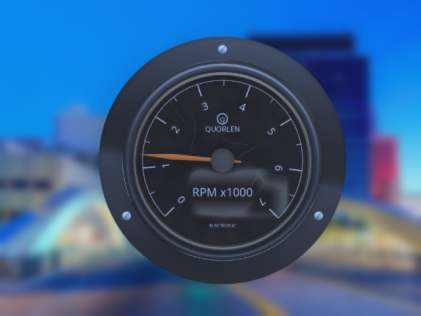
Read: 1250 (rpm)
